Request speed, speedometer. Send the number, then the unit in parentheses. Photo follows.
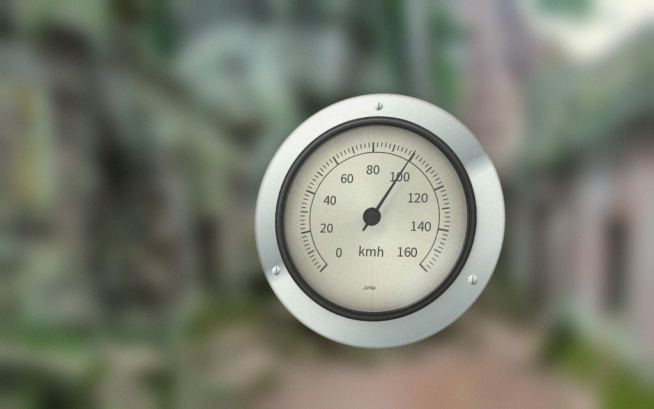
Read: 100 (km/h)
